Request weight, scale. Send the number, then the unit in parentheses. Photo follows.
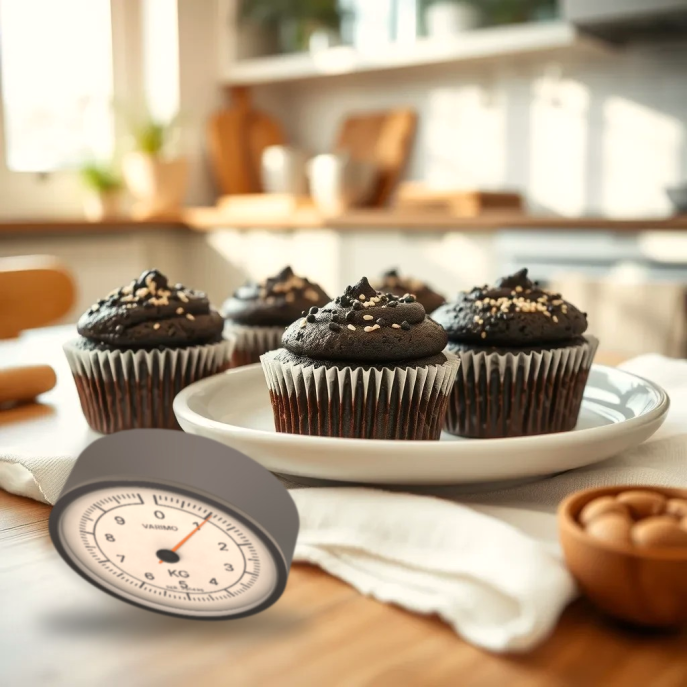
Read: 1 (kg)
